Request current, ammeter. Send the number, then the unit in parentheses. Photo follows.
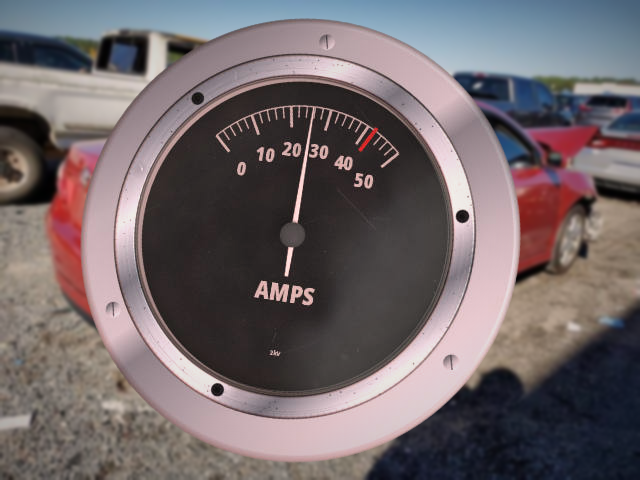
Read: 26 (A)
